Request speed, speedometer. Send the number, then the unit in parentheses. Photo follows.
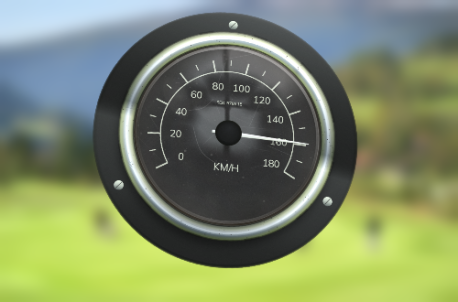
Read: 160 (km/h)
